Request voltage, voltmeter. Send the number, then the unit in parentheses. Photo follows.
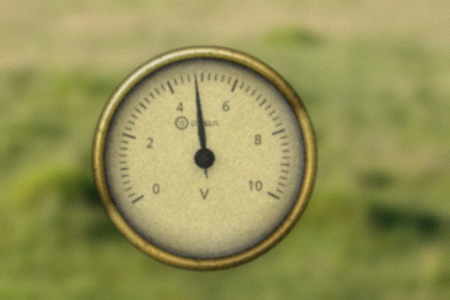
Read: 4.8 (V)
